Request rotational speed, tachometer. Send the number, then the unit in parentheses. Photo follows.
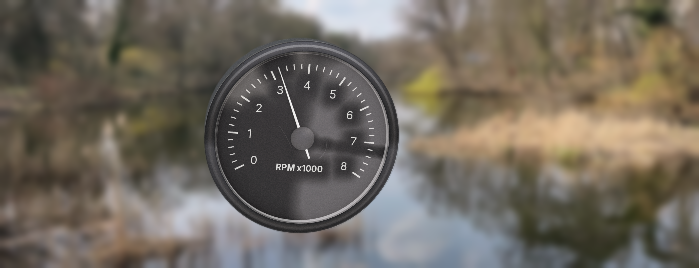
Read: 3200 (rpm)
